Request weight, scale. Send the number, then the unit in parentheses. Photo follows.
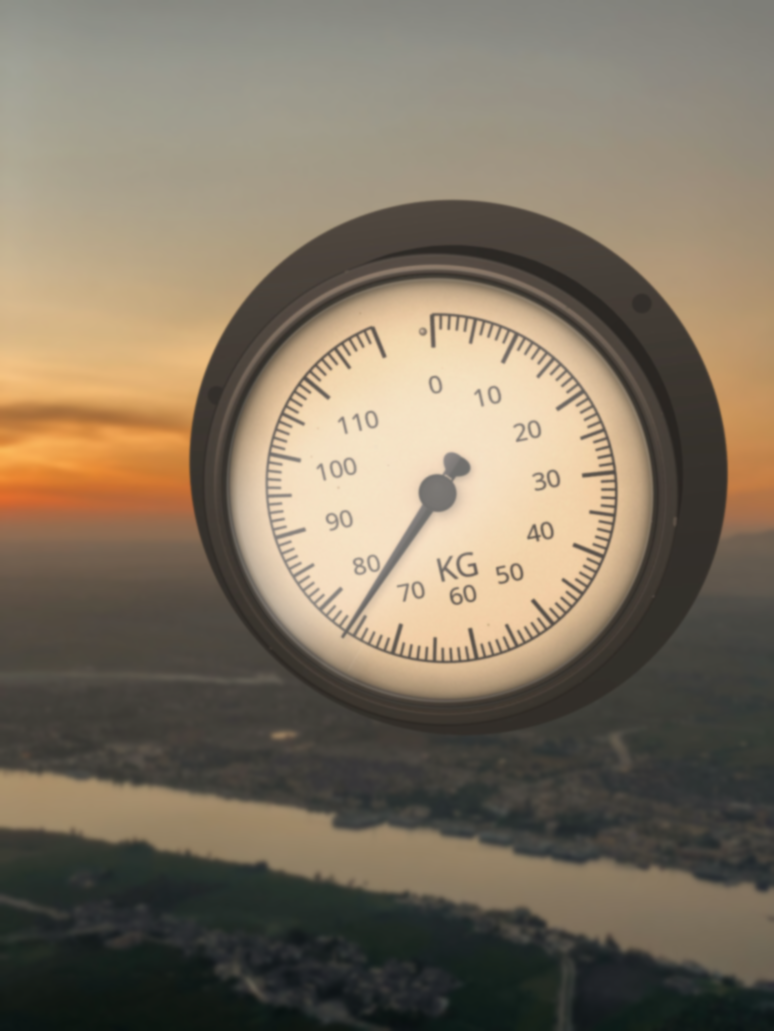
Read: 76 (kg)
